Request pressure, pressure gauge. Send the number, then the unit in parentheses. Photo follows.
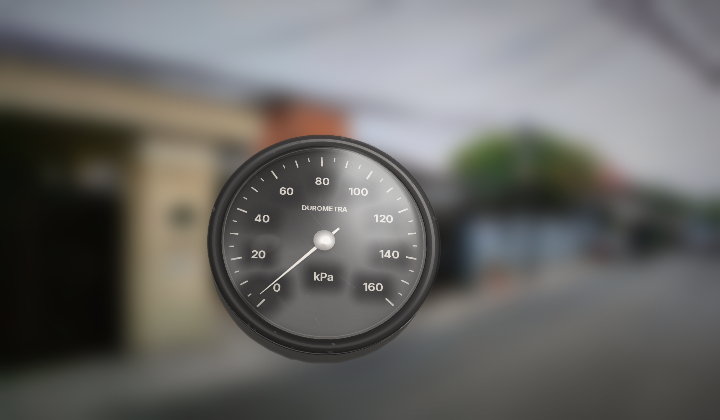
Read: 2.5 (kPa)
